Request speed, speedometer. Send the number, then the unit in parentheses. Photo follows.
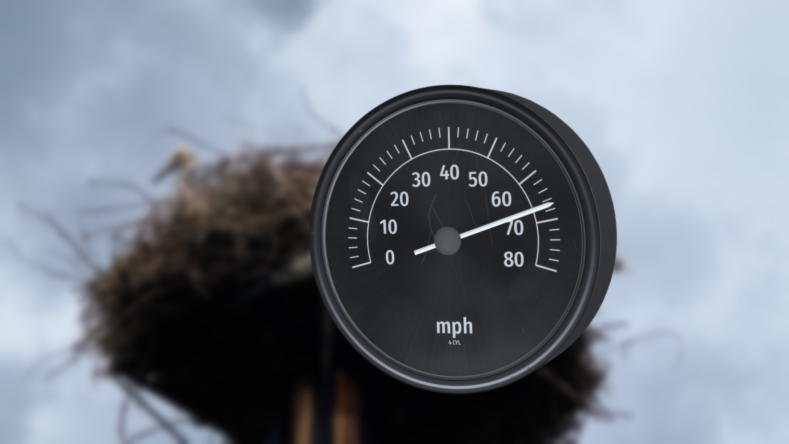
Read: 67 (mph)
